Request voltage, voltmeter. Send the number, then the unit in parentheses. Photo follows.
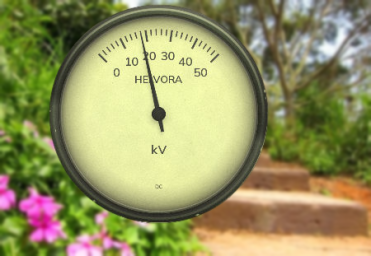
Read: 18 (kV)
